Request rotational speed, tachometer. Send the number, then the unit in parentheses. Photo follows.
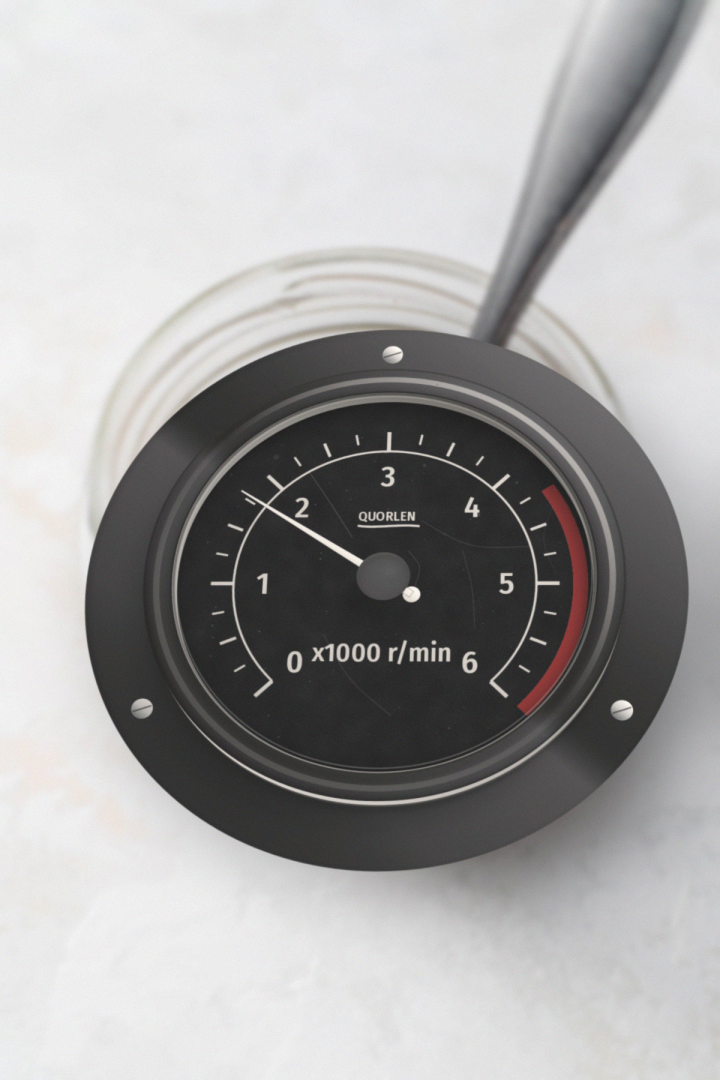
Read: 1750 (rpm)
